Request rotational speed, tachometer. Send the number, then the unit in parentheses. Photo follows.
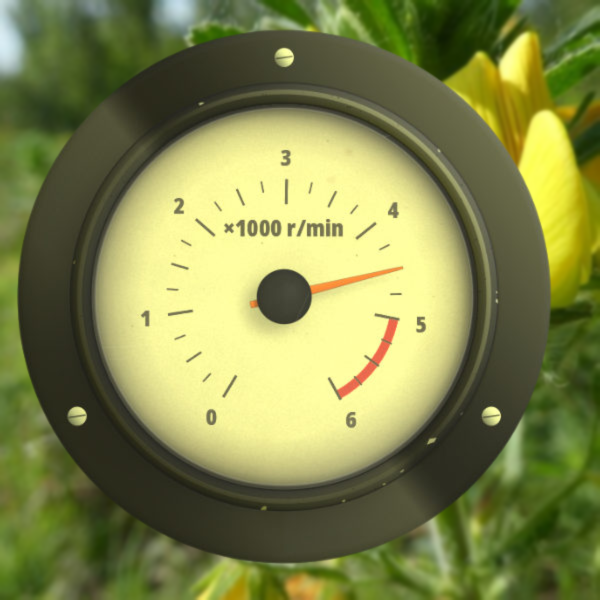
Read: 4500 (rpm)
